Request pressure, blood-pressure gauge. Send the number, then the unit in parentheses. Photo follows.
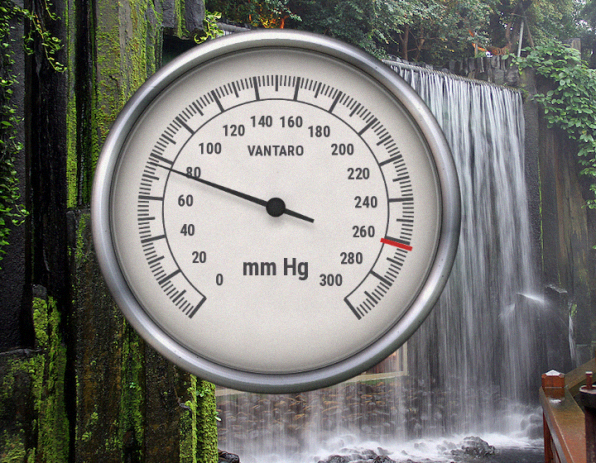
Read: 76 (mmHg)
